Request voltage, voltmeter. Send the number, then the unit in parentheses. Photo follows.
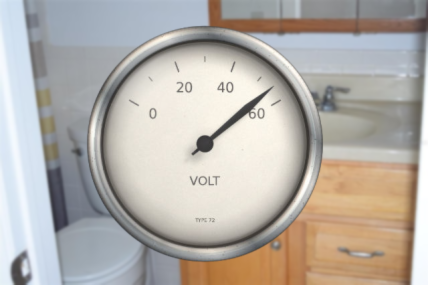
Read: 55 (V)
